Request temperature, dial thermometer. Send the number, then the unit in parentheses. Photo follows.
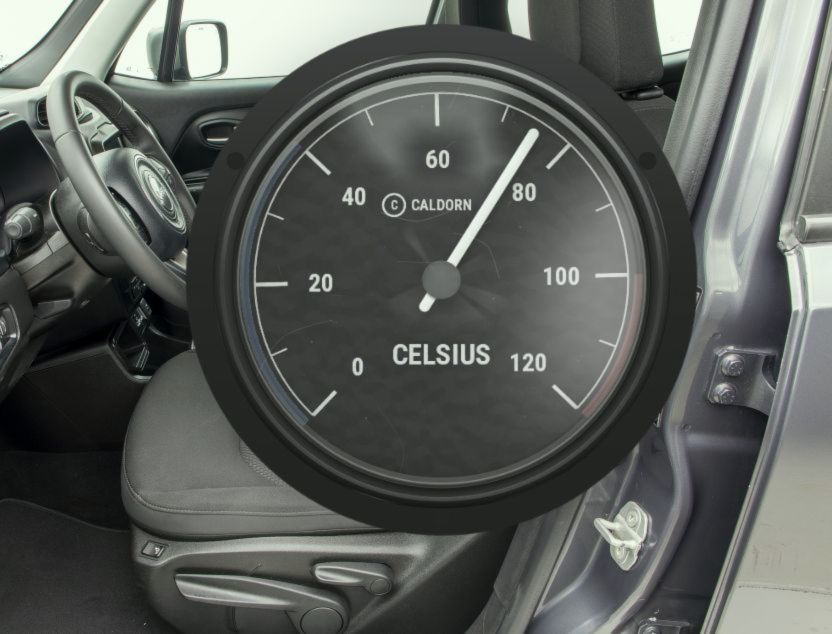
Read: 75 (°C)
